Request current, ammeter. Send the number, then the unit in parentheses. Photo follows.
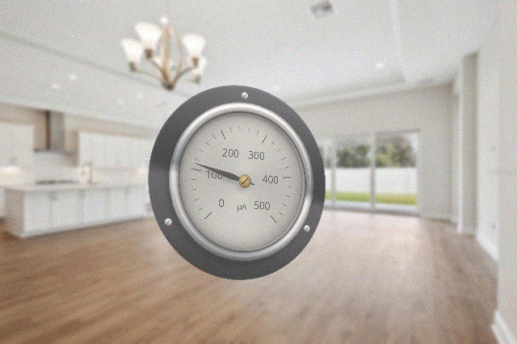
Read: 110 (µA)
